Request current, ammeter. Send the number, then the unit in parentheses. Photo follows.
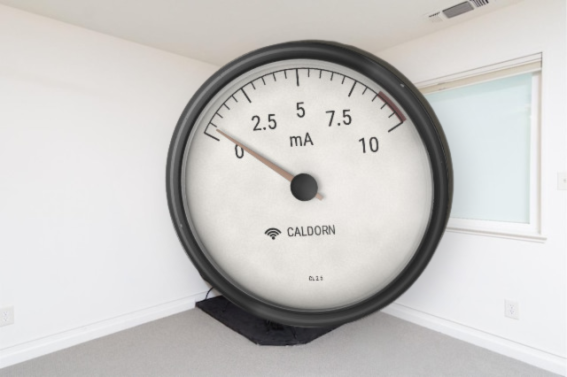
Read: 0.5 (mA)
